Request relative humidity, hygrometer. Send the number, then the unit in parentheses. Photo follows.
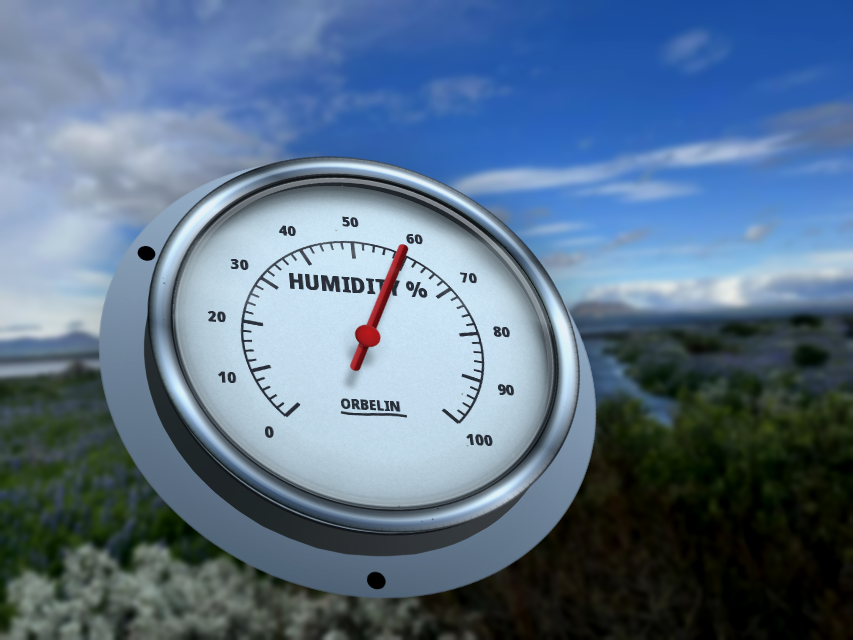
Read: 59 (%)
